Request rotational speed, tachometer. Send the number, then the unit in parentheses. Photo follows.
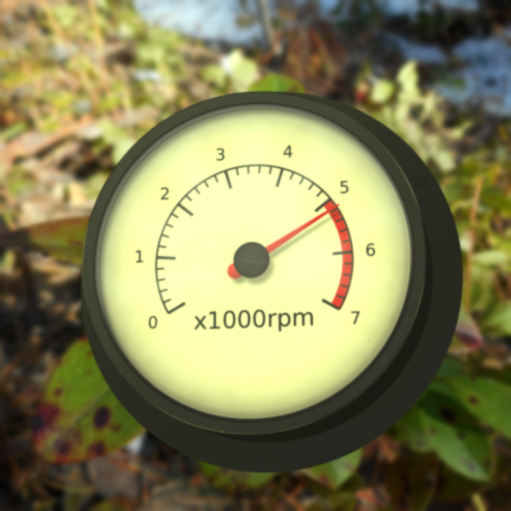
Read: 5200 (rpm)
